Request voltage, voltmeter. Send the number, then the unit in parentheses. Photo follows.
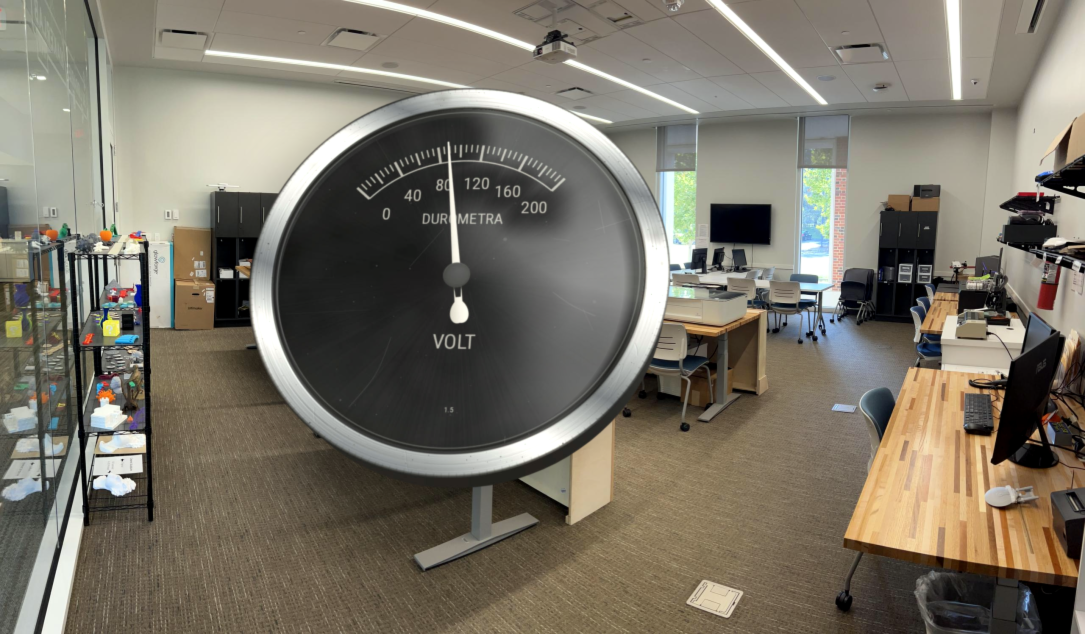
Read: 90 (V)
